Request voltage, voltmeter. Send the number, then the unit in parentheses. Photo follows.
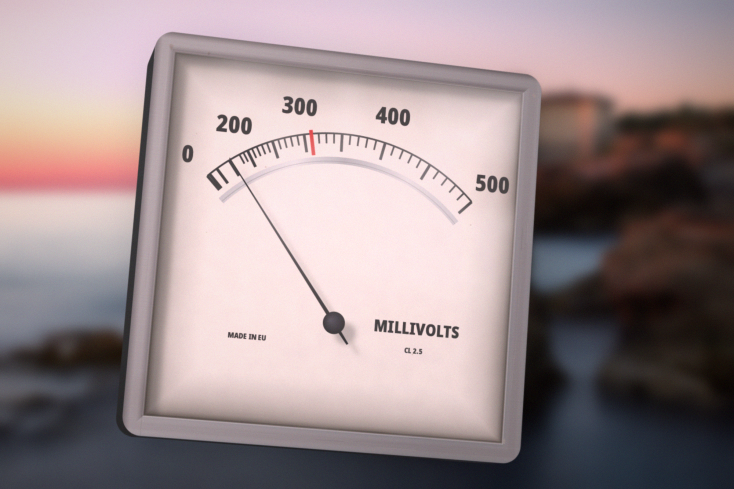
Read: 150 (mV)
